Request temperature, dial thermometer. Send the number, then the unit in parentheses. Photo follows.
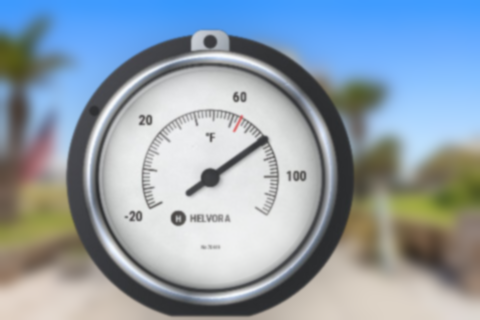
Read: 80 (°F)
